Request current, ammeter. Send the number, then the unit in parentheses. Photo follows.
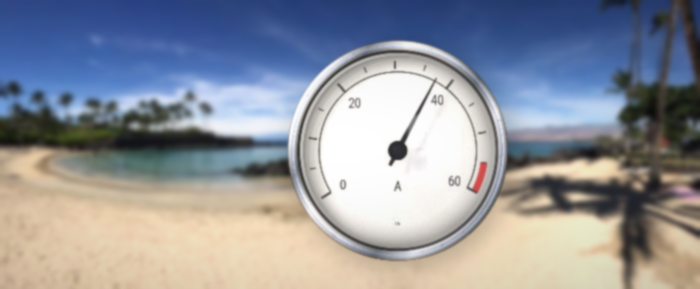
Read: 37.5 (A)
